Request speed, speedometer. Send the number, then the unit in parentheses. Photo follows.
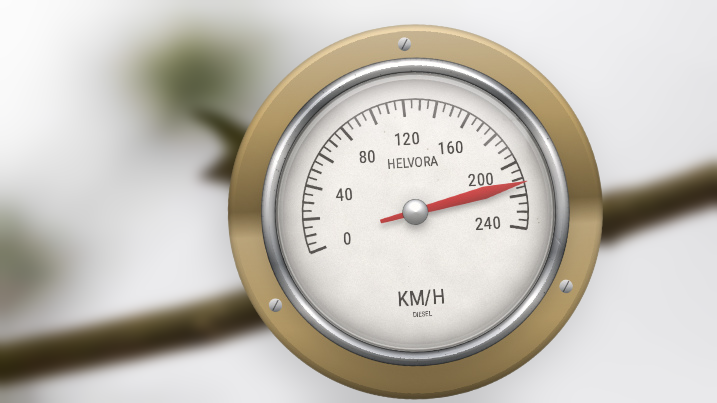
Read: 212.5 (km/h)
